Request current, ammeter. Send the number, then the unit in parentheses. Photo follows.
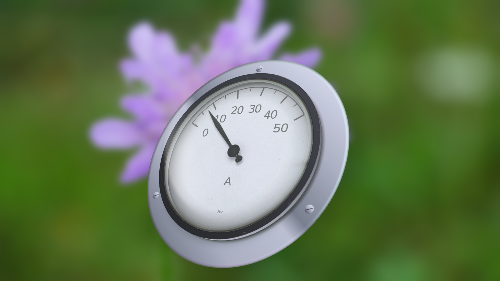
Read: 7.5 (A)
